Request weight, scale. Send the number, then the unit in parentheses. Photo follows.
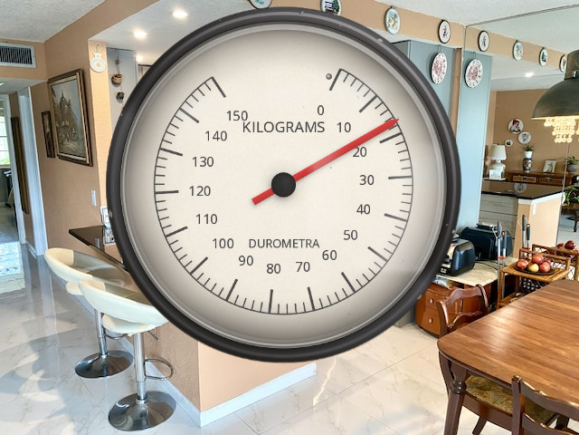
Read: 17 (kg)
